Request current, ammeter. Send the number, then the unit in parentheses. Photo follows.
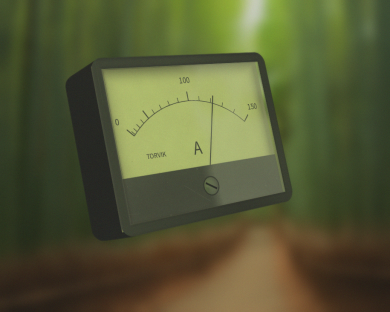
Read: 120 (A)
